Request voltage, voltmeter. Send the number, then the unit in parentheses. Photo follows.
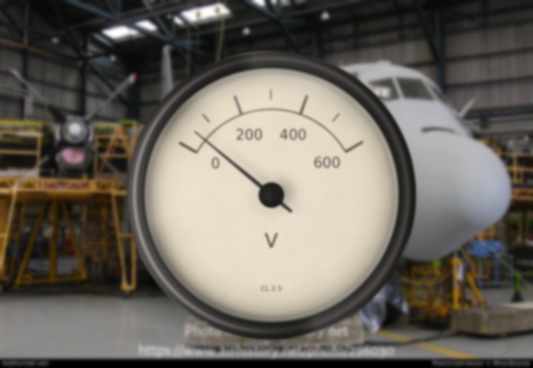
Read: 50 (V)
